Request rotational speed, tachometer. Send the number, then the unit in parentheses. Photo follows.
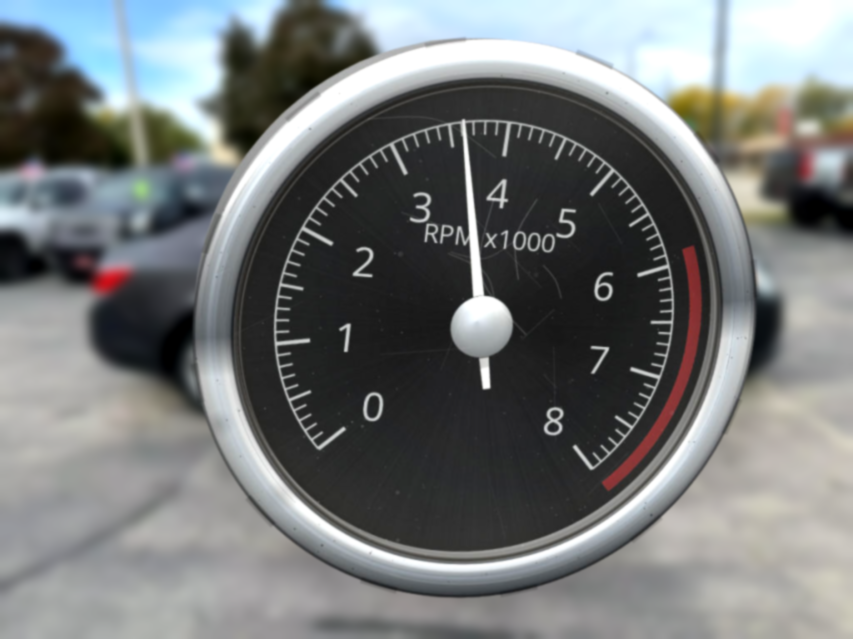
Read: 3600 (rpm)
